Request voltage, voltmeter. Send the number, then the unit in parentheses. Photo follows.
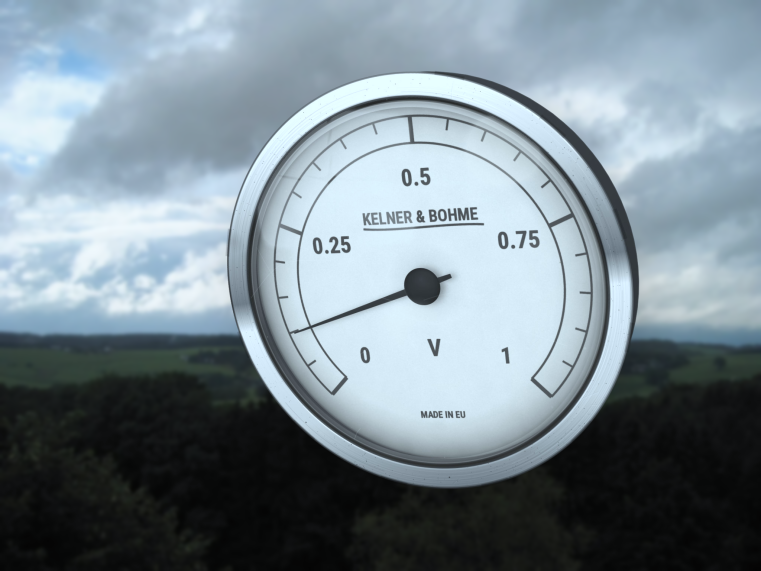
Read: 0.1 (V)
